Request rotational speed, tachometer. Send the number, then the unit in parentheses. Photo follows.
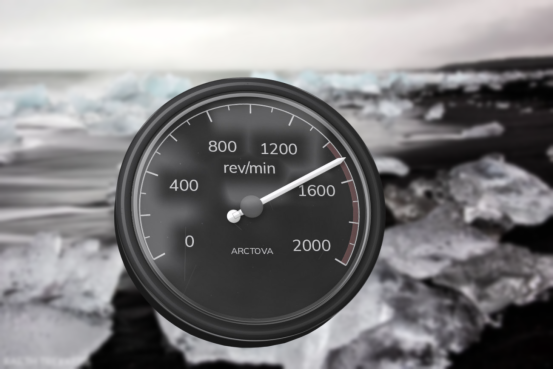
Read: 1500 (rpm)
